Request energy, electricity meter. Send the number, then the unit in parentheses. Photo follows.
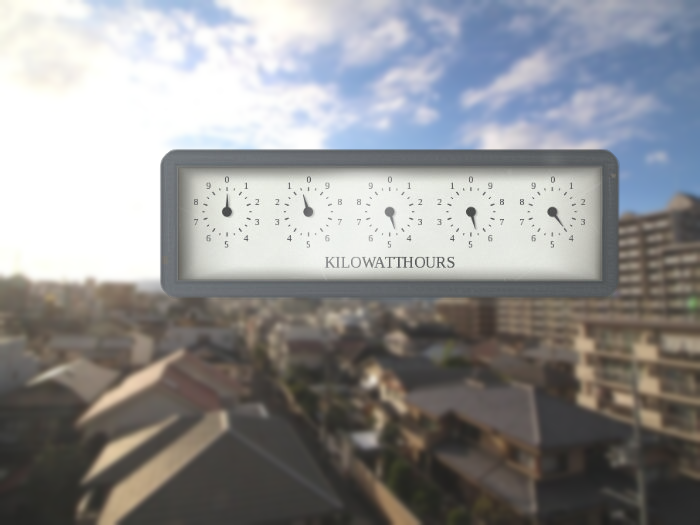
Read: 454 (kWh)
